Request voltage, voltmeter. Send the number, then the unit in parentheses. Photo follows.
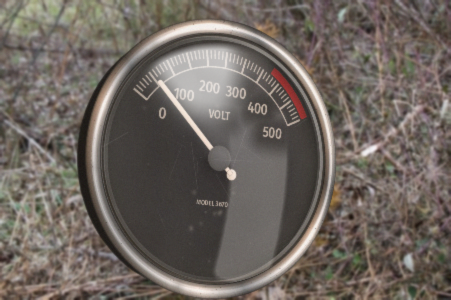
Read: 50 (V)
